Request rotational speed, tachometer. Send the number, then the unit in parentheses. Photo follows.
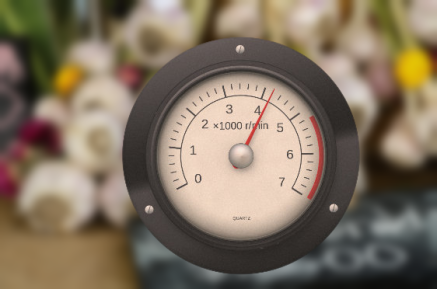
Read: 4200 (rpm)
